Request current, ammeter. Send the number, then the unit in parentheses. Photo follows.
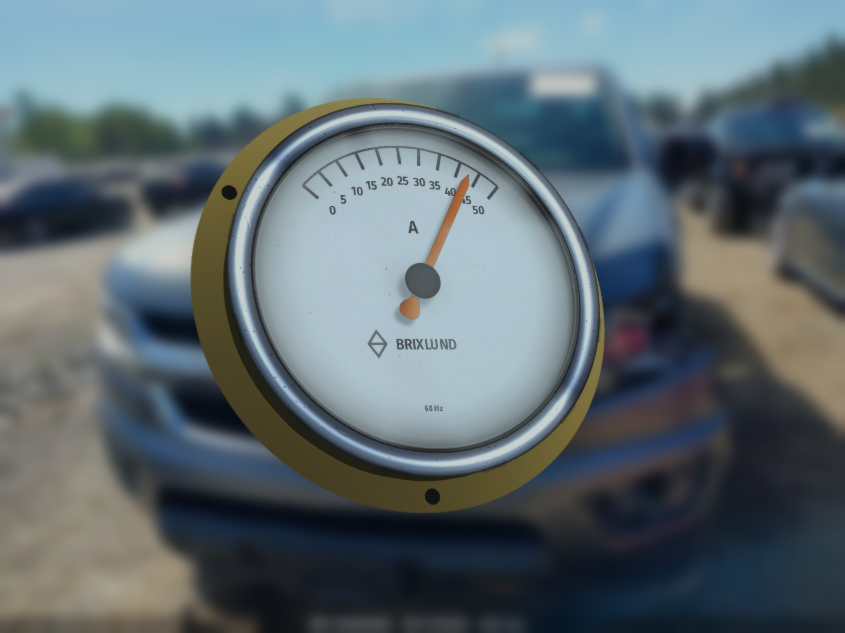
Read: 42.5 (A)
